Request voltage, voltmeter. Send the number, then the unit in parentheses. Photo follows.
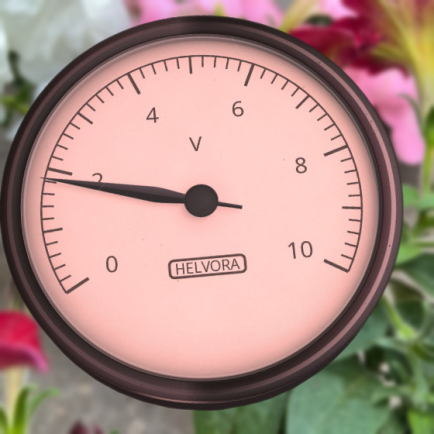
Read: 1.8 (V)
